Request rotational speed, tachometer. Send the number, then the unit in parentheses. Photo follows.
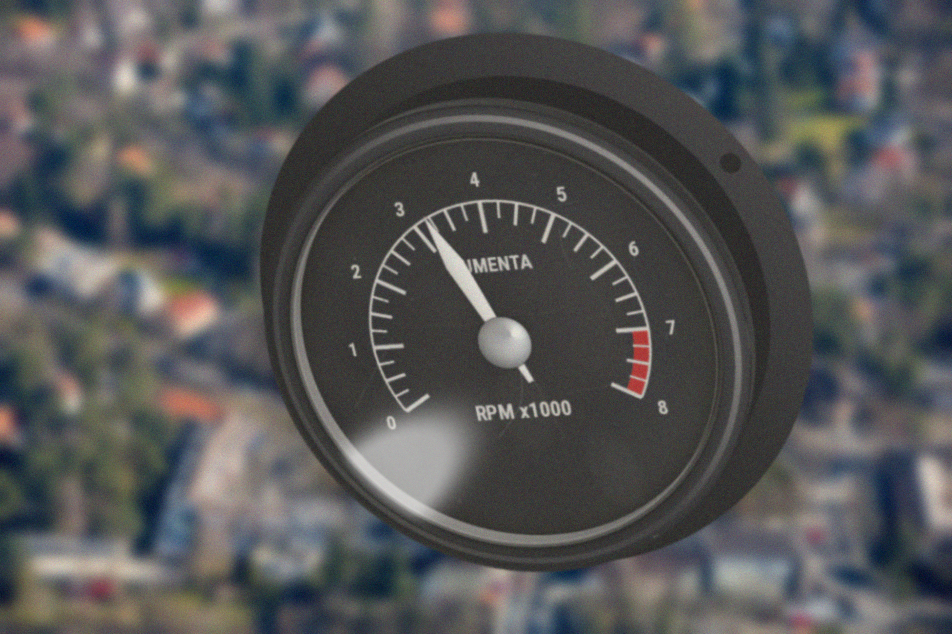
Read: 3250 (rpm)
